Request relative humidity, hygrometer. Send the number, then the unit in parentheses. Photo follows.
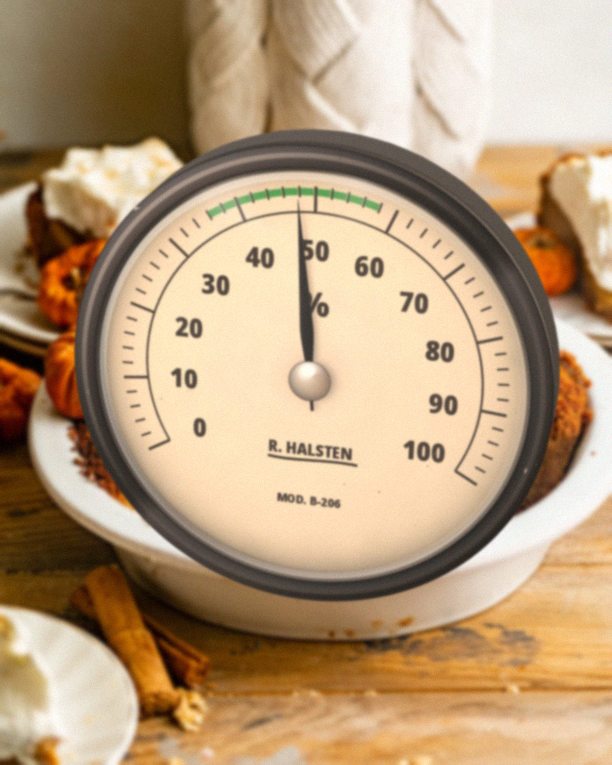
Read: 48 (%)
